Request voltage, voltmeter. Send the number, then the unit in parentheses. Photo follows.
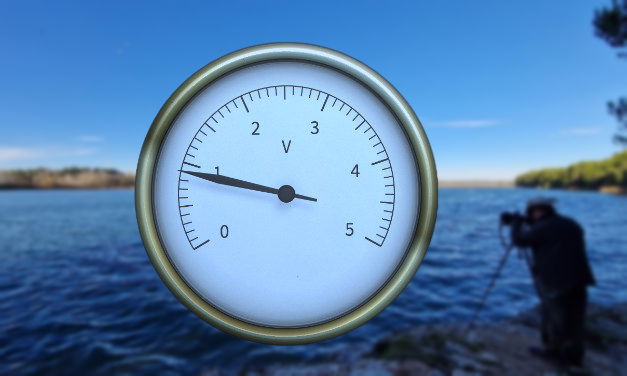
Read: 0.9 (V)
